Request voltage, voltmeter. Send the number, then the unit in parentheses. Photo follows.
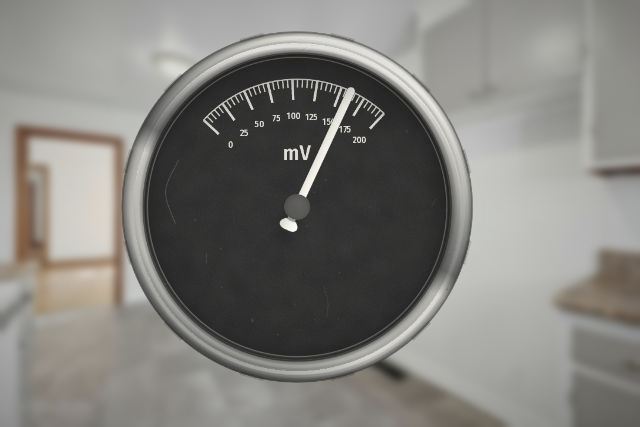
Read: 160 (mV)
